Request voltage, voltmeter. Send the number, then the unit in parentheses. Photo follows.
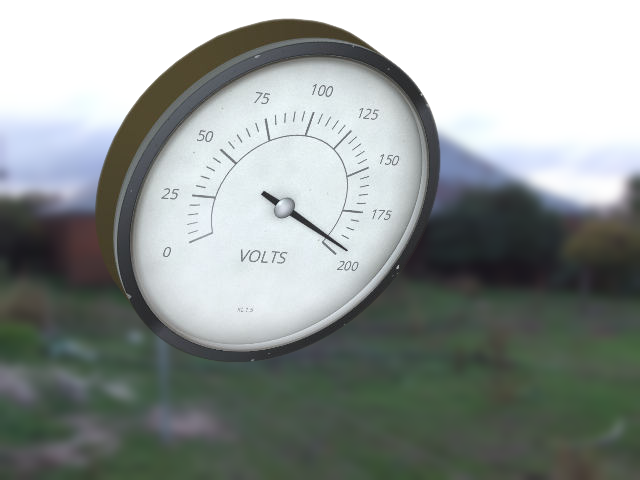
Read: 195 (V)
